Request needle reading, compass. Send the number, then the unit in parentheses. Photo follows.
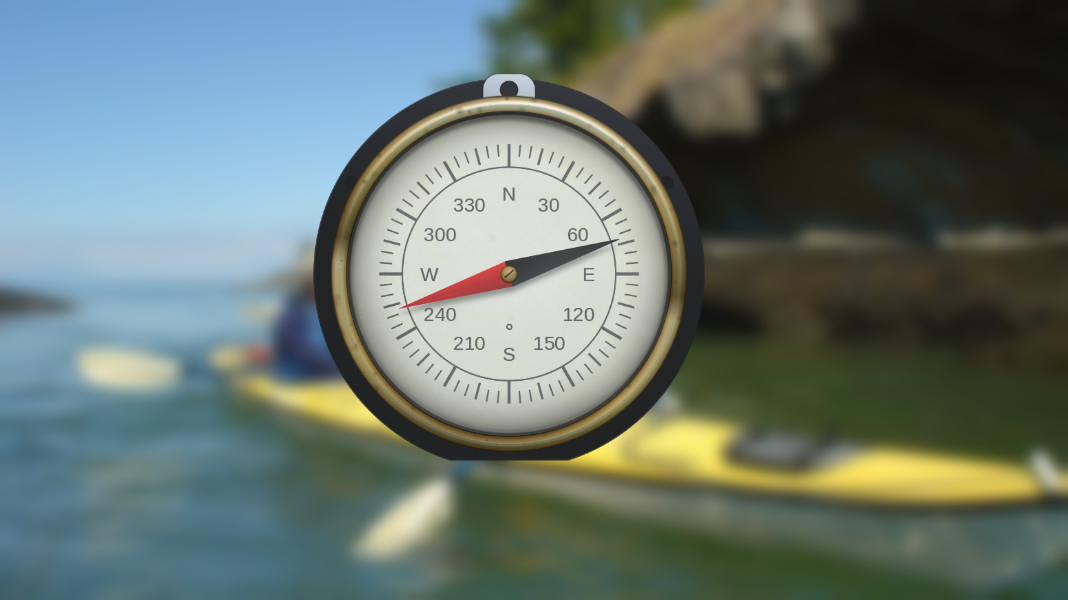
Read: 252.5 (°)
